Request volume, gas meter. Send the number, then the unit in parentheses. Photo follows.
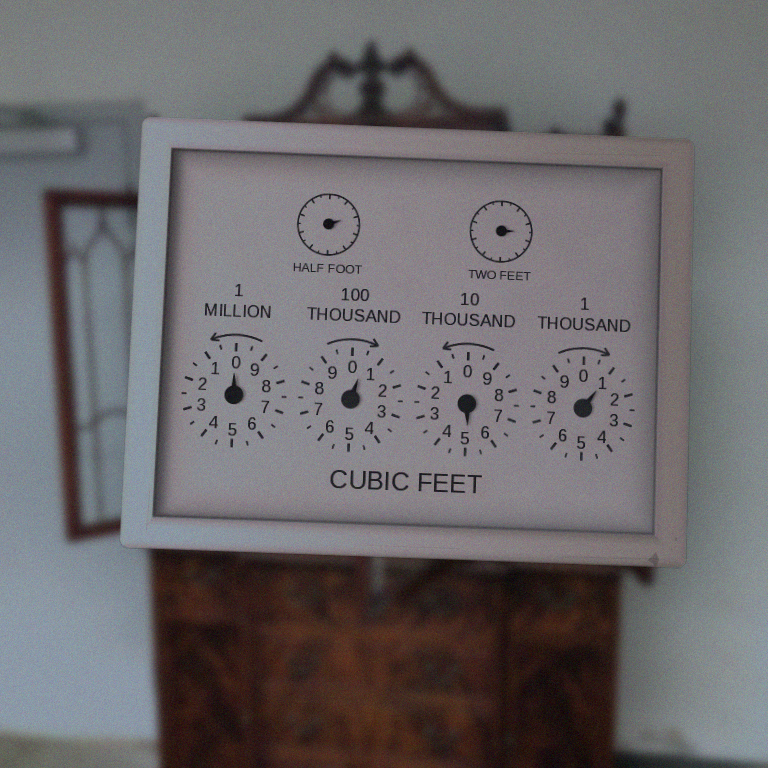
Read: 5100 (ft³)
